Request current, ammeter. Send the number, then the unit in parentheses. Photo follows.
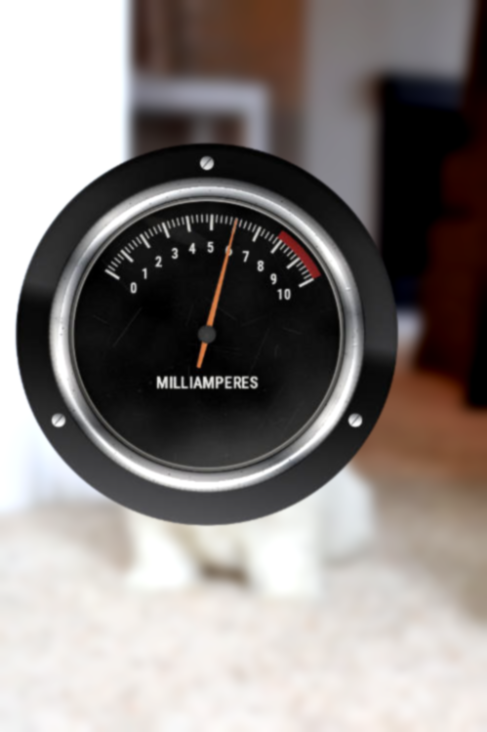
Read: 6 (mA)
